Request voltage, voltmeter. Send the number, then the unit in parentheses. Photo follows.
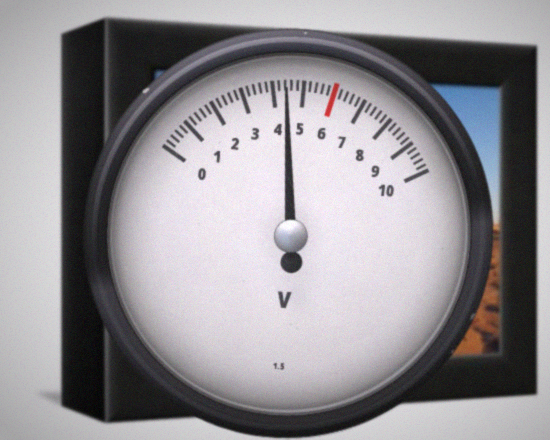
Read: 4.4 (V)
